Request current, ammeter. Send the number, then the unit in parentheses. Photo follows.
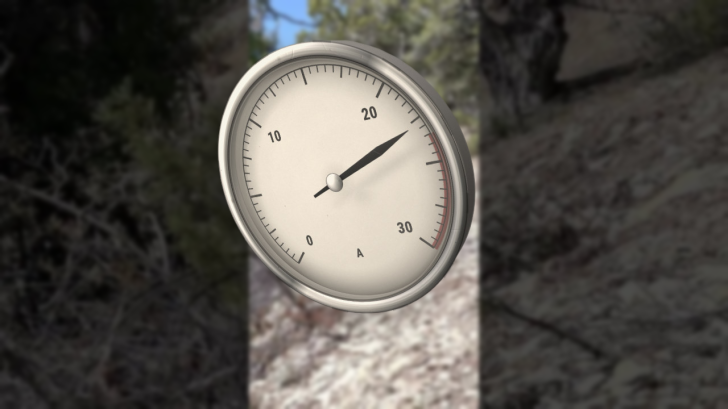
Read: 22.75 (A)
